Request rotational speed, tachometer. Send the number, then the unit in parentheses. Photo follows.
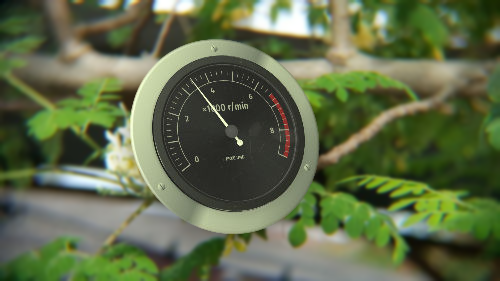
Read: 3400 (rpm)
